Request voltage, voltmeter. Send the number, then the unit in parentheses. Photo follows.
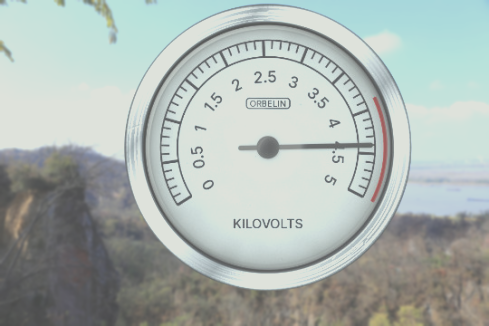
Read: 4.4 (kV)
